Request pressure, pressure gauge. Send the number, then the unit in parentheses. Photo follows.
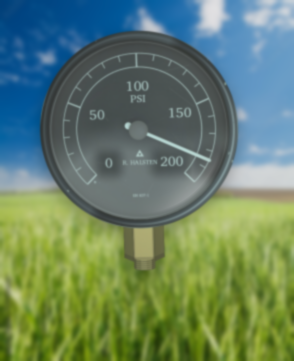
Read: 185 (psi)
